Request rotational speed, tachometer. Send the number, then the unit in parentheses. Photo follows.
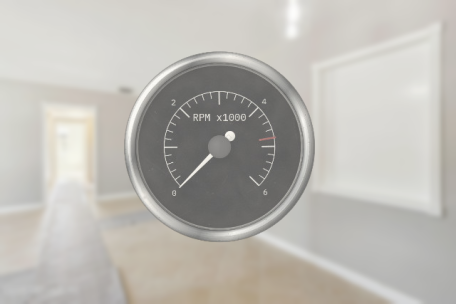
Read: 0 (rpm)
